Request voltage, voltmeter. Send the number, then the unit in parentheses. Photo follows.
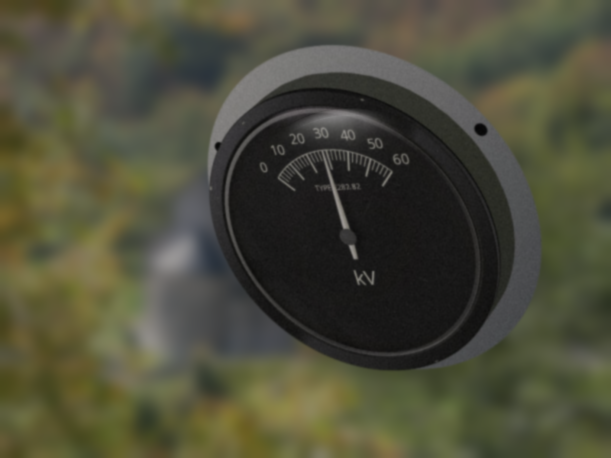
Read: 30 (kV)
